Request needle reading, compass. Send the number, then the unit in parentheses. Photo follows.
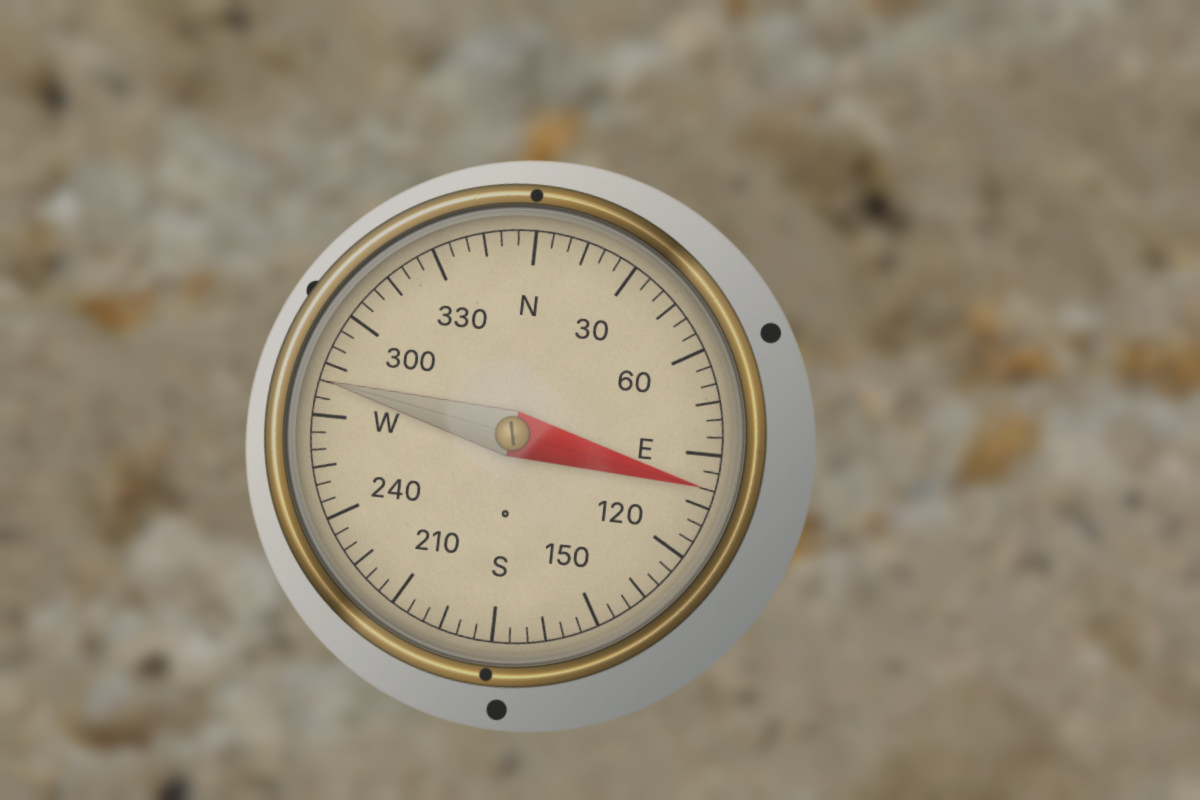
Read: 100 (°)
